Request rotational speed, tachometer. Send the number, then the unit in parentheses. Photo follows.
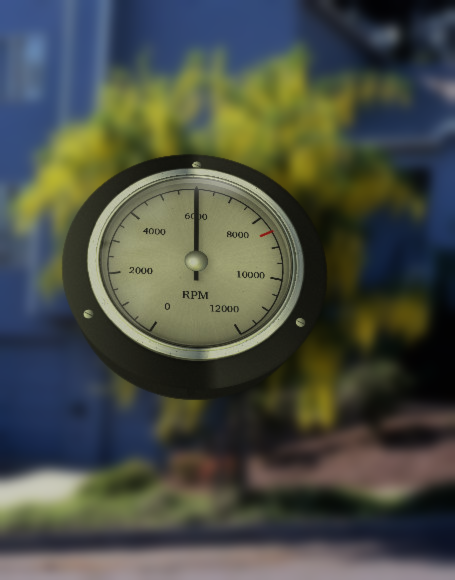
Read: 6000 (rpm)
